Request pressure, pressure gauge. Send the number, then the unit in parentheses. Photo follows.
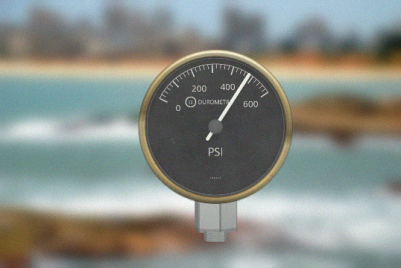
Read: 480 (psi)
